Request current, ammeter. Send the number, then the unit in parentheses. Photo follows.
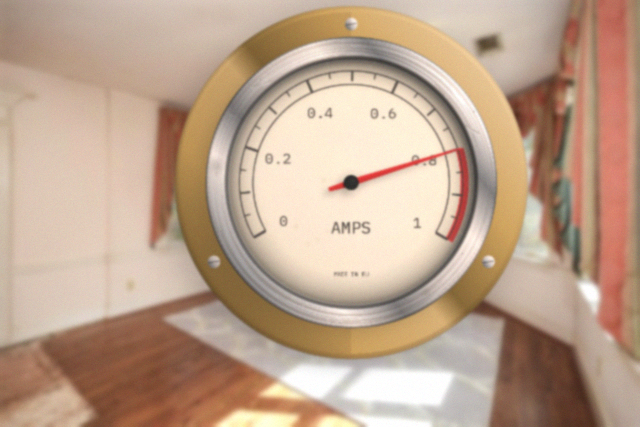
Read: 0.8 (A)
